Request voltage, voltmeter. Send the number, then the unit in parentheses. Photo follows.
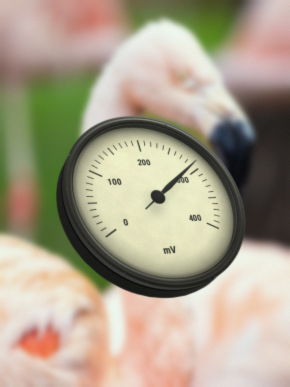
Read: 290 (mV)
